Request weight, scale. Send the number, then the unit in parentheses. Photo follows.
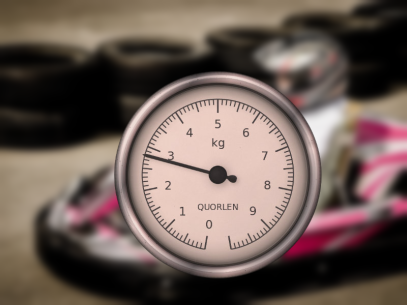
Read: 2.8 (kg)
